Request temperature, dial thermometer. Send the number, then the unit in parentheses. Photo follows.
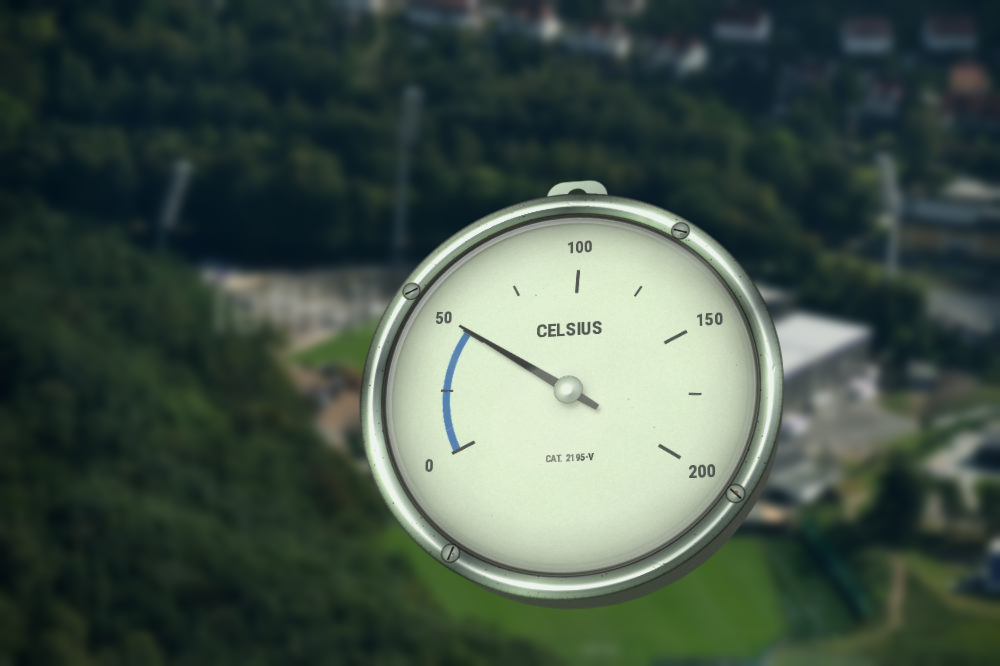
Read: 50 (°C)
